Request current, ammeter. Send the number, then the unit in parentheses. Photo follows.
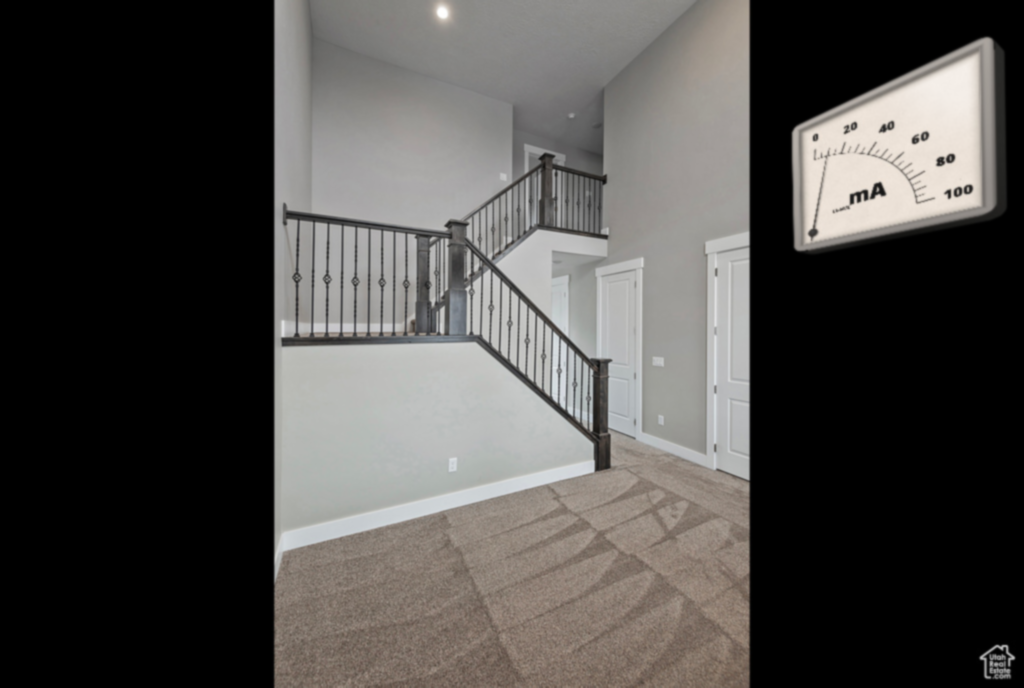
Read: 10 (mA)
